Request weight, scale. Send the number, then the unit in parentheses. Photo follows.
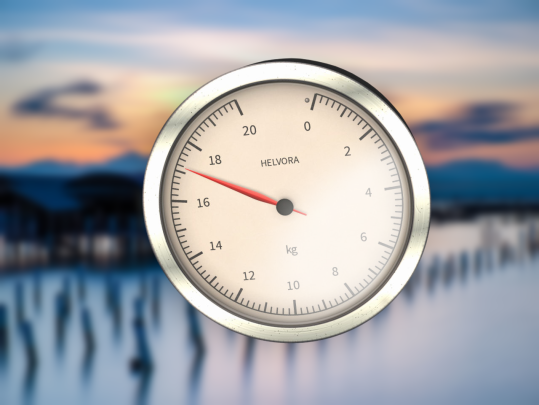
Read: 17.2 (kg)
